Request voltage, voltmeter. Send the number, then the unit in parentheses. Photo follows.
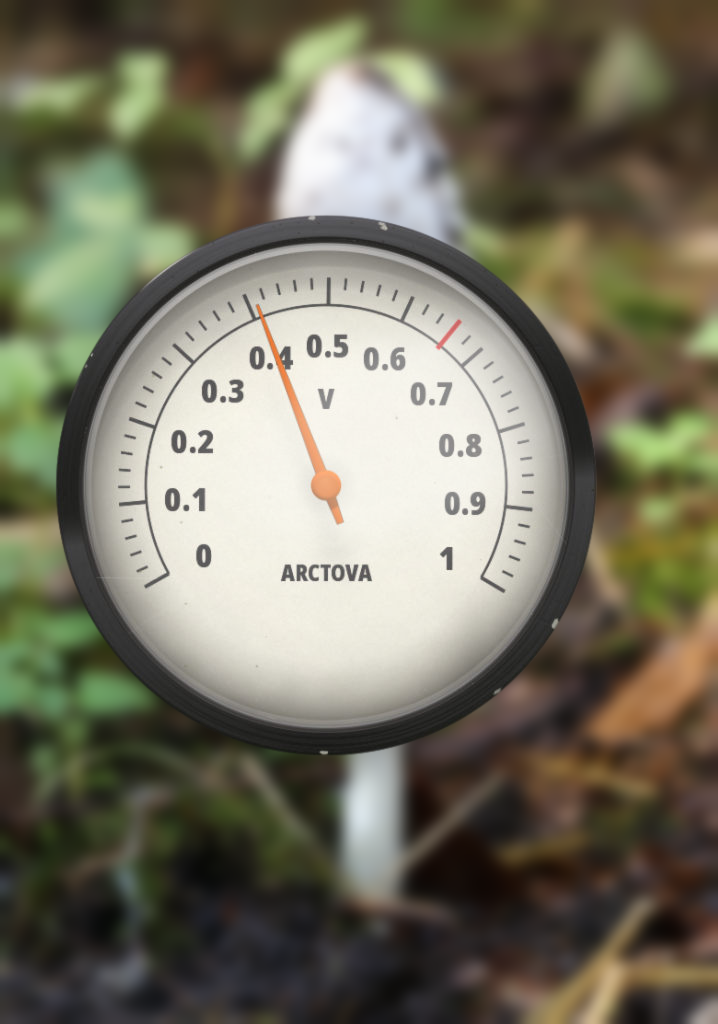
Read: 0.41 (V)
